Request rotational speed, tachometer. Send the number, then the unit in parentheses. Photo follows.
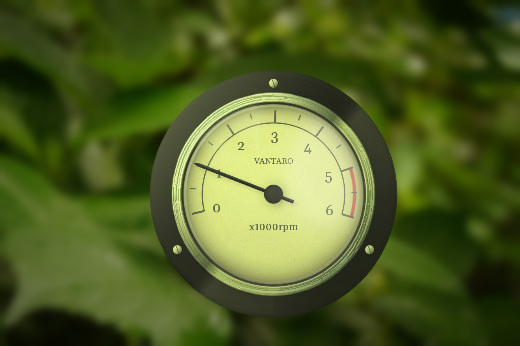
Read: 1000 (rpm)
